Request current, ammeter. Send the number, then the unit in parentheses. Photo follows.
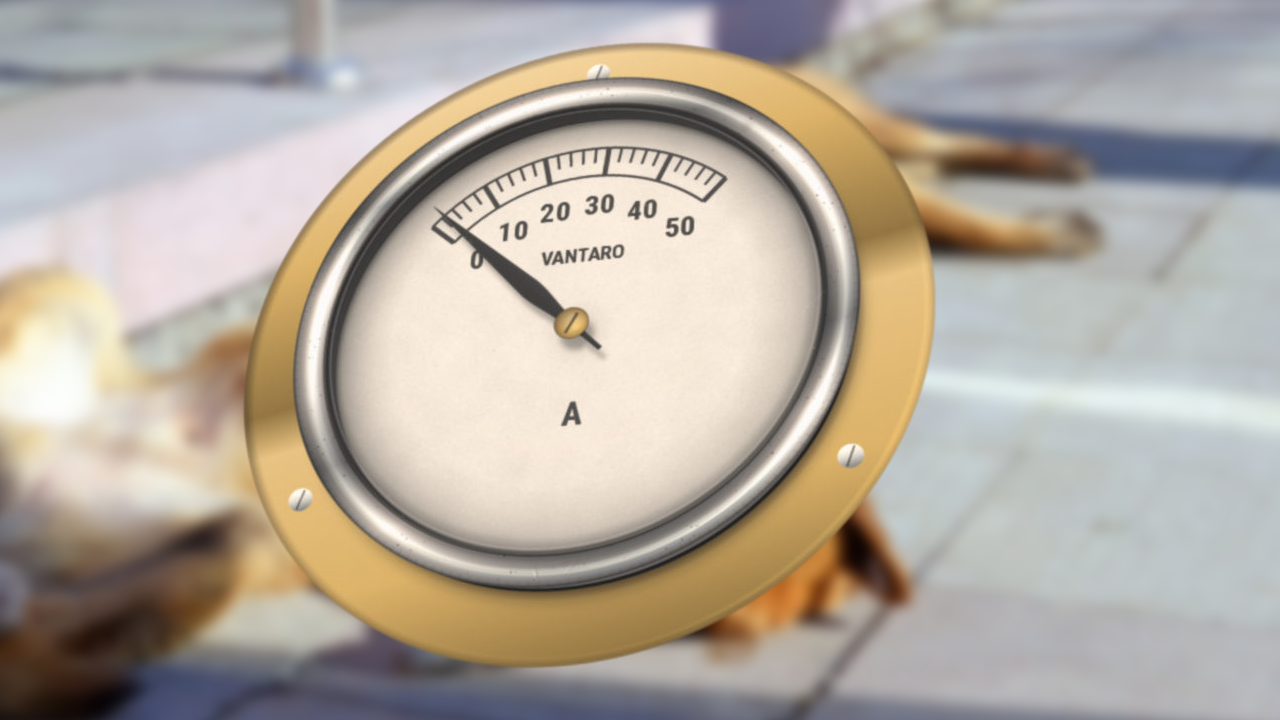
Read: 2 (A)
